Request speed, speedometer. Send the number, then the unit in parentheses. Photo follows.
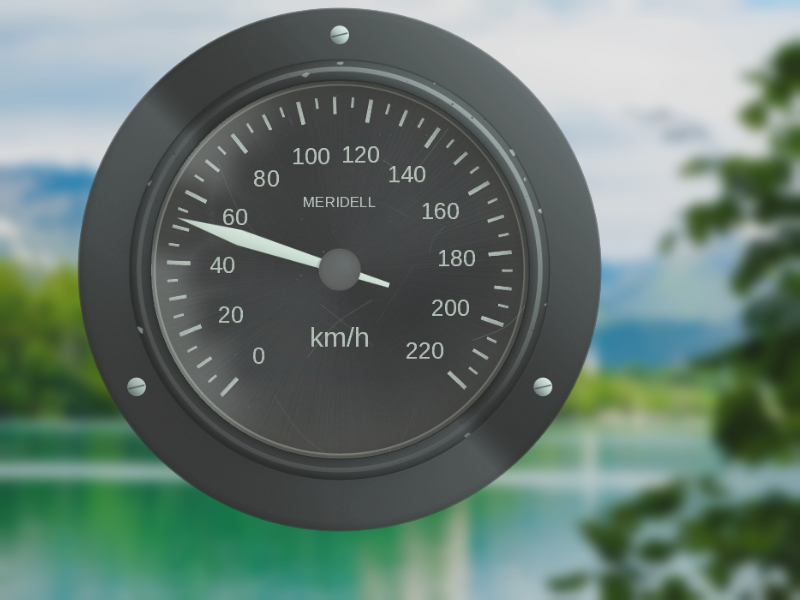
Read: 52.5 (km/h)
